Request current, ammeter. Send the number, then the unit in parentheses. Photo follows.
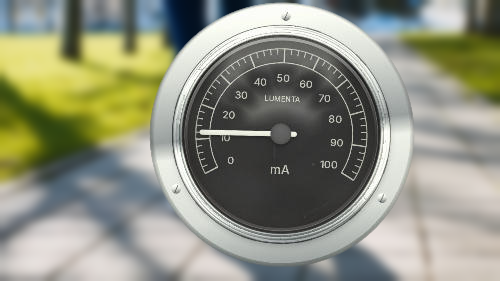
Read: 12 (mA)
